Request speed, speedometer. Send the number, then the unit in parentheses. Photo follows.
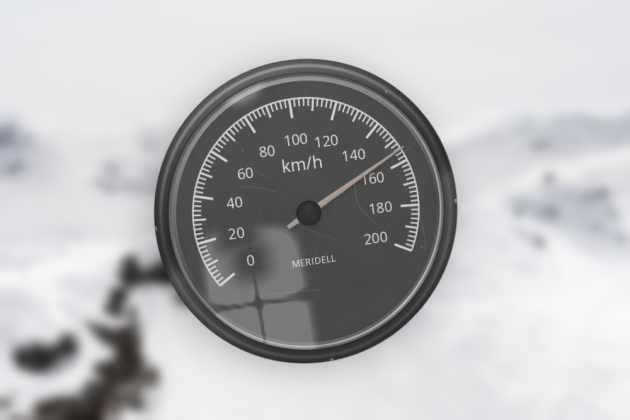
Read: 154 (km/h)
